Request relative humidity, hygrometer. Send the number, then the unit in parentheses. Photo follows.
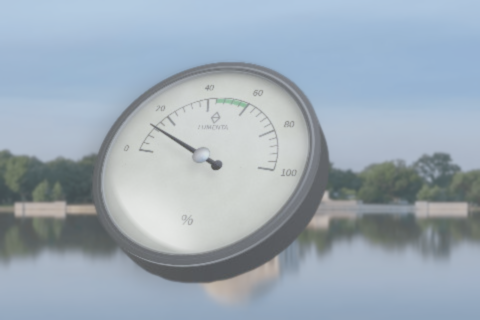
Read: 12 (%)
